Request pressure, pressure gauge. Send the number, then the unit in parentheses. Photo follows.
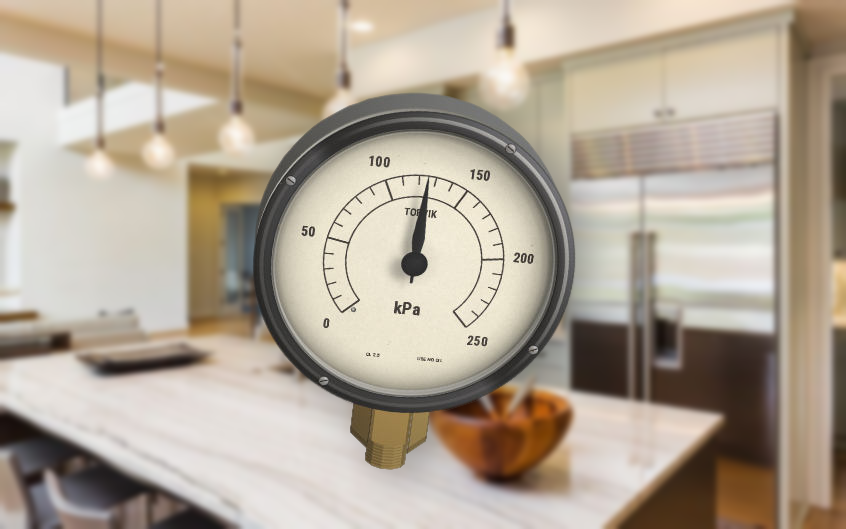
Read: 125 (kPa)
